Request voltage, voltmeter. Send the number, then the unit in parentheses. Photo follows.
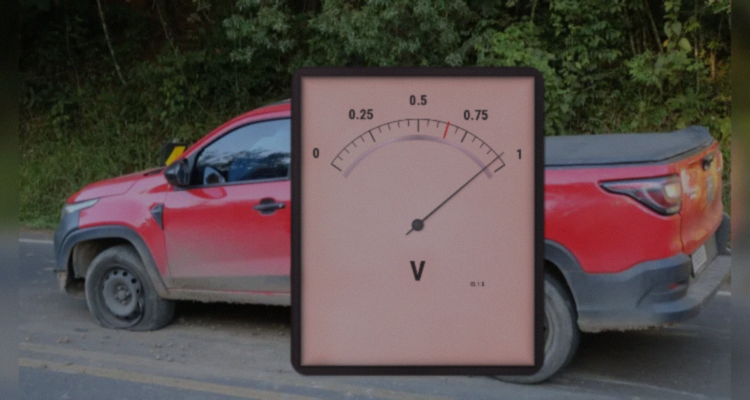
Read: 0.95 (V)
